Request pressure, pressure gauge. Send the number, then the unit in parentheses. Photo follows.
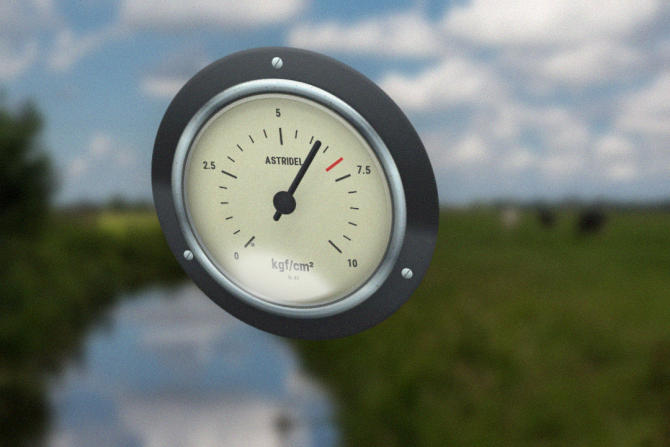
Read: 6.25 (kg/cm²)
